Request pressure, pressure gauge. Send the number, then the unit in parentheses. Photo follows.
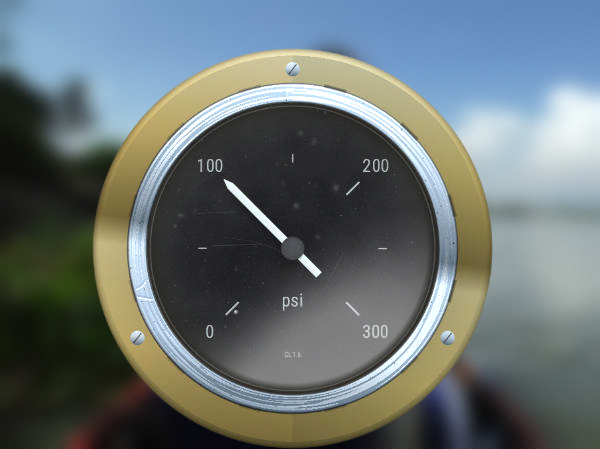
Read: 100 (psi)
